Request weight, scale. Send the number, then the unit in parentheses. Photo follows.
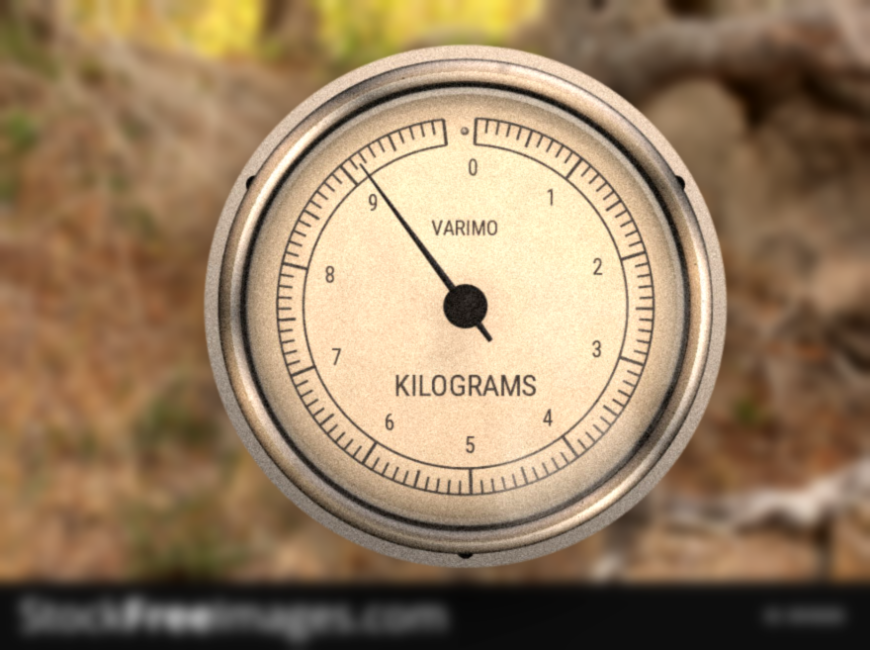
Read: 9.15 (kg)
